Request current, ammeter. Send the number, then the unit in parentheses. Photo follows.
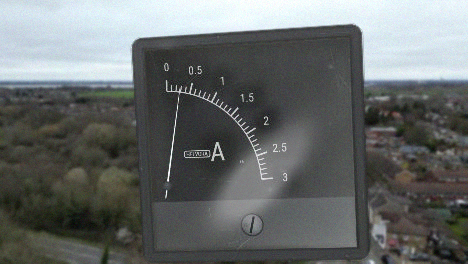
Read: 0.3 (A)
